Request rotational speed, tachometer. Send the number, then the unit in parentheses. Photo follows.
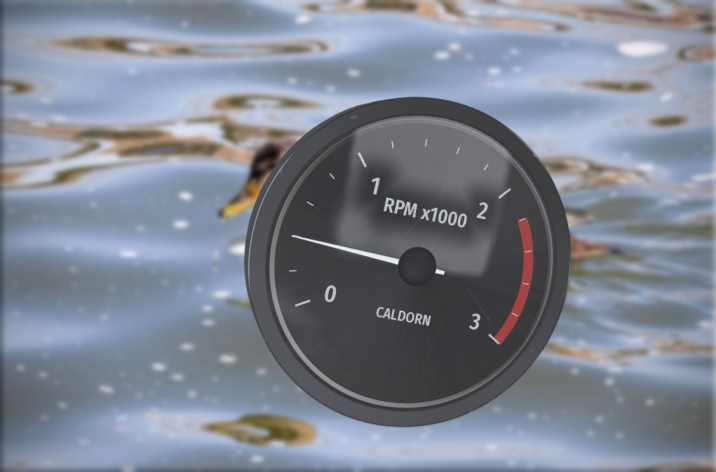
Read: 400 (rpm)
